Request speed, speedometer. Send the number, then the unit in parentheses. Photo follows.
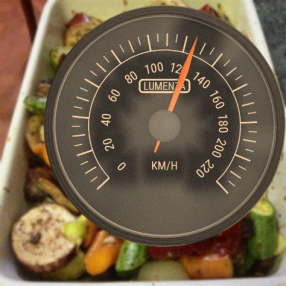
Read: 125 (km/h)
